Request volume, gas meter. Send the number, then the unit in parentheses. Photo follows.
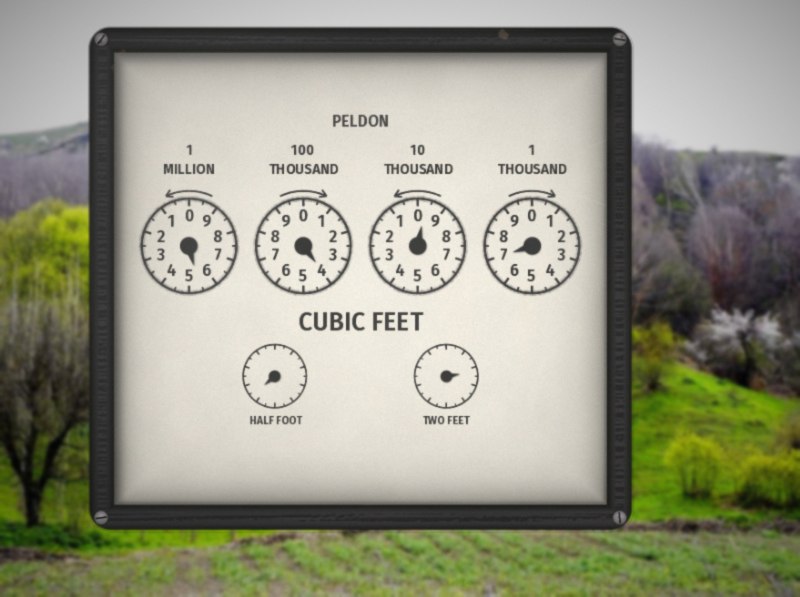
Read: 539700 (ft³)
